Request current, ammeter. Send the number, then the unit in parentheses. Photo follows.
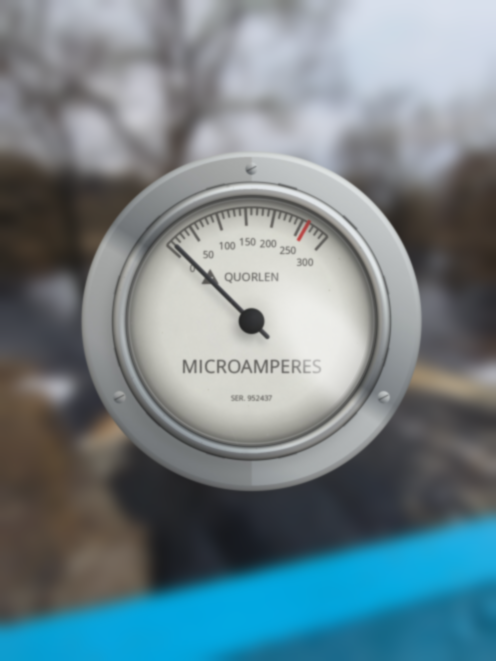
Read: 10 (µA)
